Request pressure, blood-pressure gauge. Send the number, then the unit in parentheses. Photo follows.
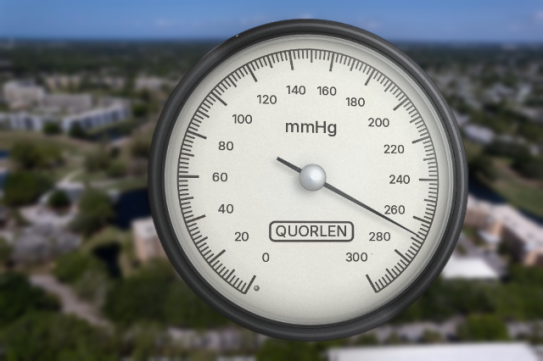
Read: 268 (mmHg)
